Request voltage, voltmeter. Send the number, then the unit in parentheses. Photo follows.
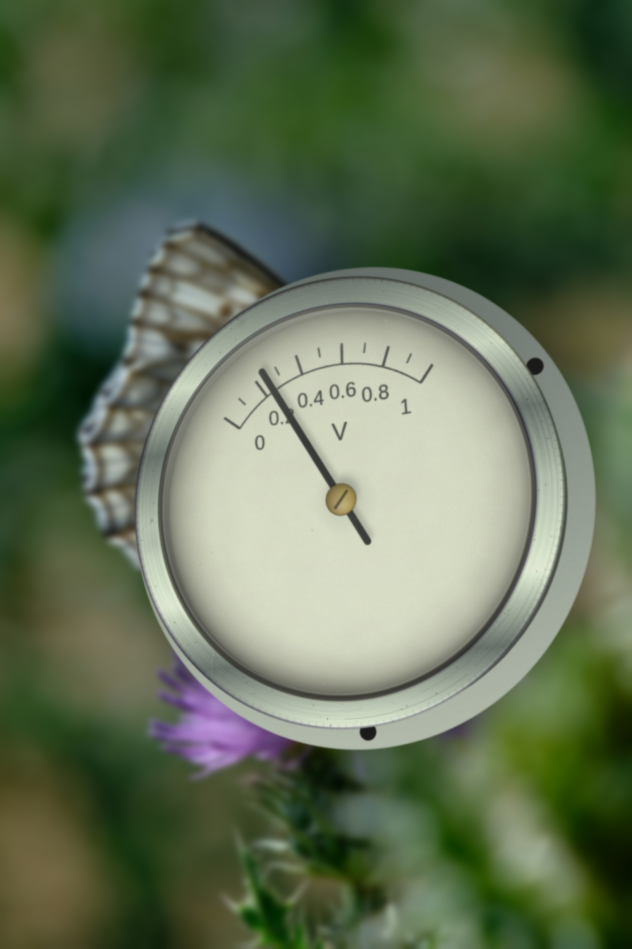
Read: 0.25 (V)
